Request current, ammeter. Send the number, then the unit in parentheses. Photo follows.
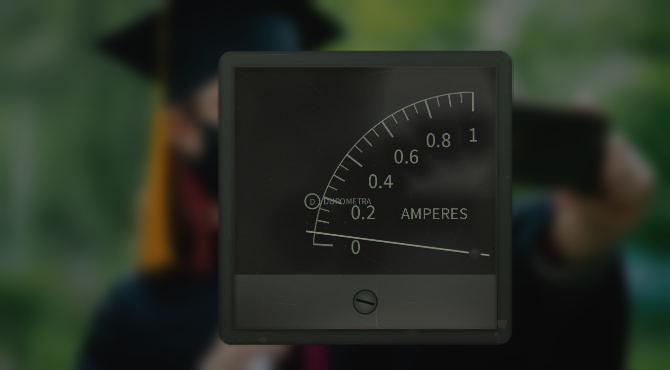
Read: 0.05 (A)
